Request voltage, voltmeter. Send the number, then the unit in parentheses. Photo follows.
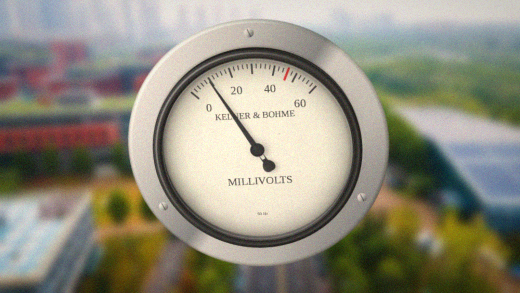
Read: 10 (mV)
